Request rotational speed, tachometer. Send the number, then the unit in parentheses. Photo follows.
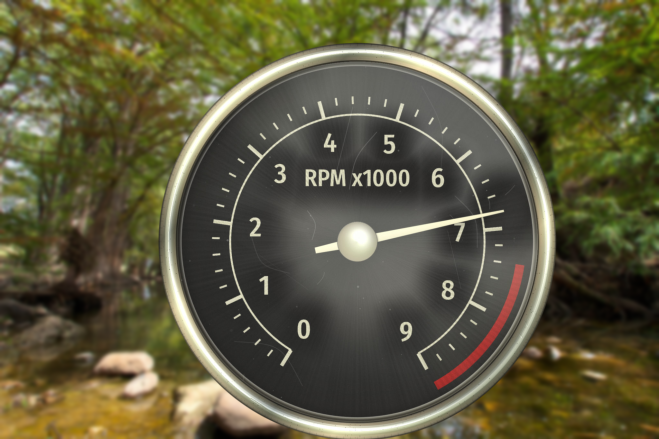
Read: 6800 (rpm)
